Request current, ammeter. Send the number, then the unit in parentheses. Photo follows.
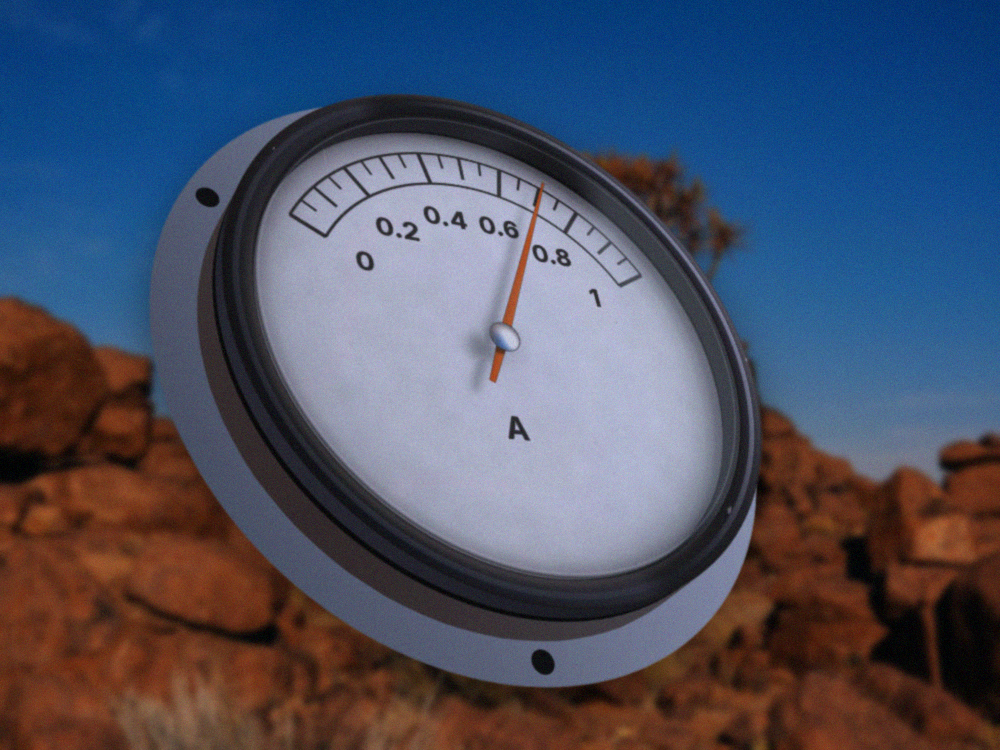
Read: 0.7 (A)
